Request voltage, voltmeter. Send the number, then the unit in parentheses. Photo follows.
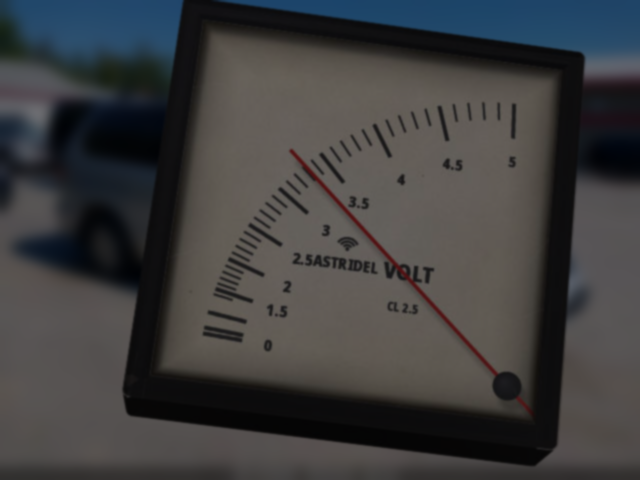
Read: 3.3 (V)
